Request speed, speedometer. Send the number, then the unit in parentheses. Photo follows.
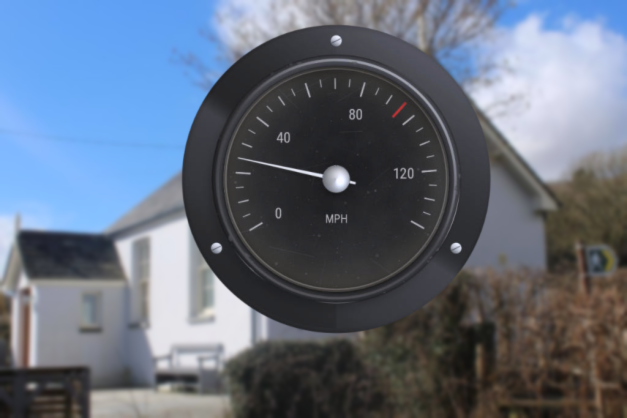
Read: 25 (mph)
